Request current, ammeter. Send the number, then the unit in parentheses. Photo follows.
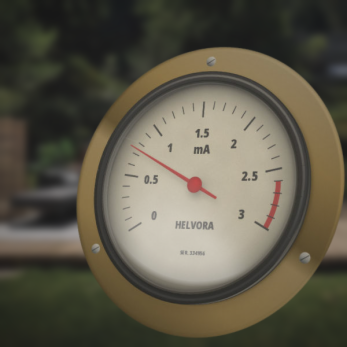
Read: 0.75 (mA)
